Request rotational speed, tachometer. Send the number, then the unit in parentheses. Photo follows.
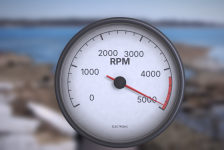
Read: 4900 (rpm)
